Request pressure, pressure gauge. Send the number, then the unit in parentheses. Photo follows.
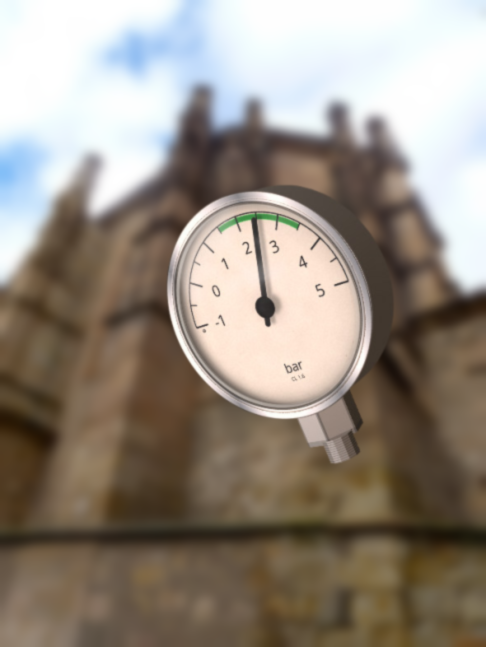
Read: 2.5 (bar)
